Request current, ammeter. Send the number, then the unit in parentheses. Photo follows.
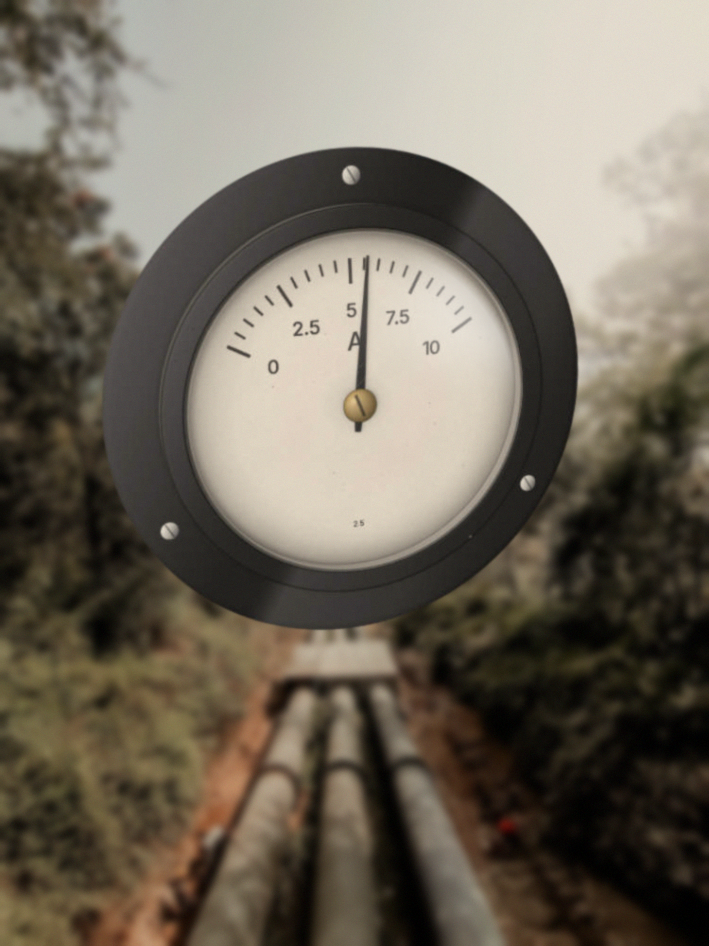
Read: 5.5 (A)
